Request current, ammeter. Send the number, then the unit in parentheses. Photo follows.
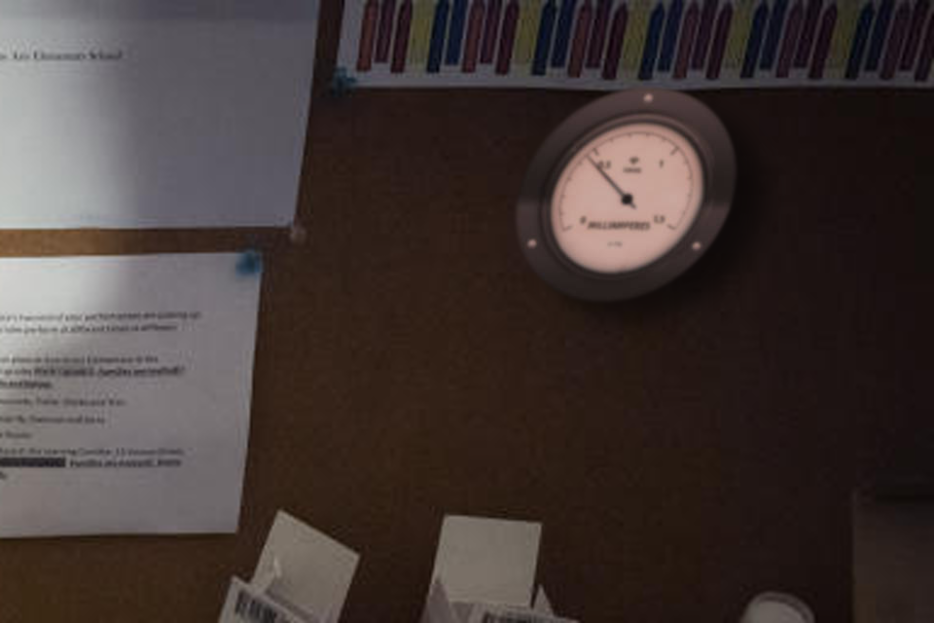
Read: 0.45 (mA)
